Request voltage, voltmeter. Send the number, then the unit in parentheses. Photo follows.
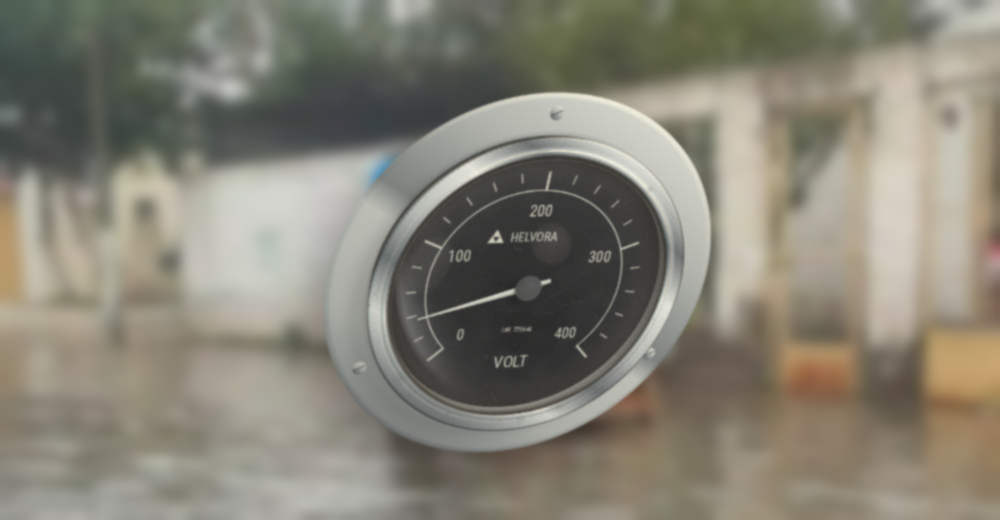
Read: 40 (V)
